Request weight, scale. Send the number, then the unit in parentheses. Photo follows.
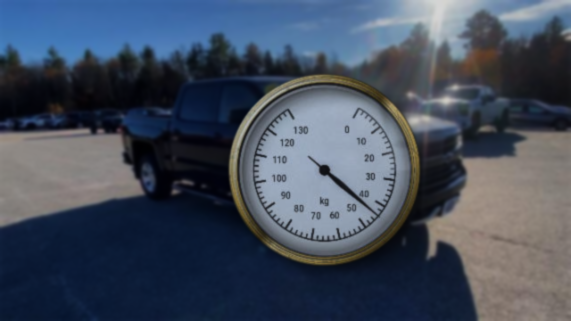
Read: 44 (kg)
